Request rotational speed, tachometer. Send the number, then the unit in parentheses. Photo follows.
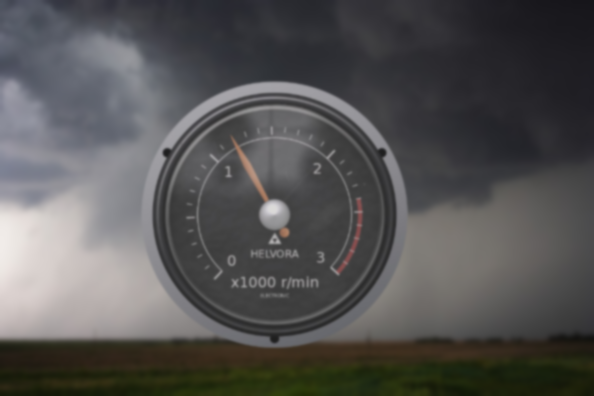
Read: 1200 (rpm)
